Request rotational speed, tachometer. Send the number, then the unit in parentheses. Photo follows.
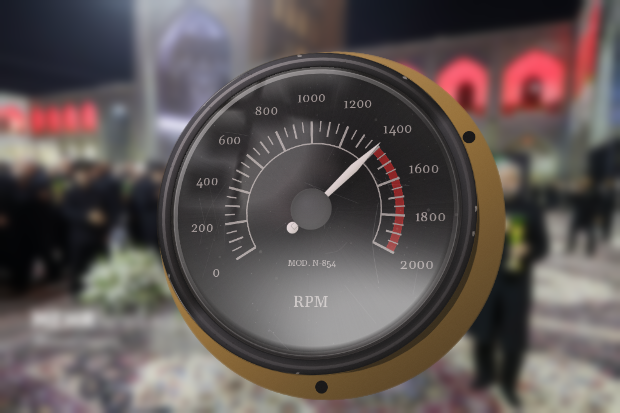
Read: 1400 (rpm)
